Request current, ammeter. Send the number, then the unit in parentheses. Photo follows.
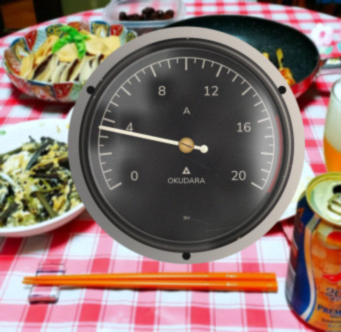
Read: 3.5 (A)
